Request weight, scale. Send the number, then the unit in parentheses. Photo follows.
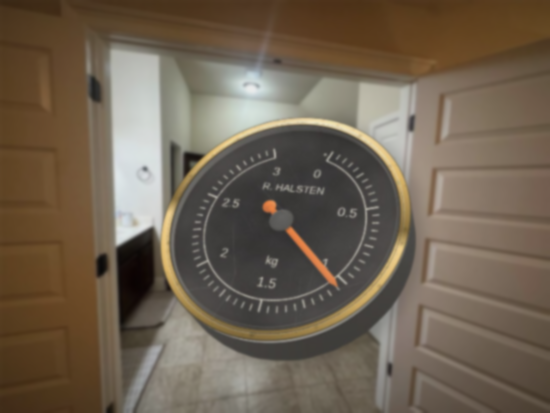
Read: 1.05 (kg)
